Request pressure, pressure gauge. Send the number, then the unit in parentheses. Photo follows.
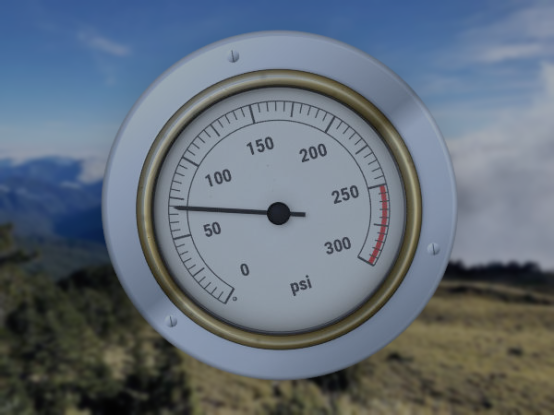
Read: 70 (psi)
